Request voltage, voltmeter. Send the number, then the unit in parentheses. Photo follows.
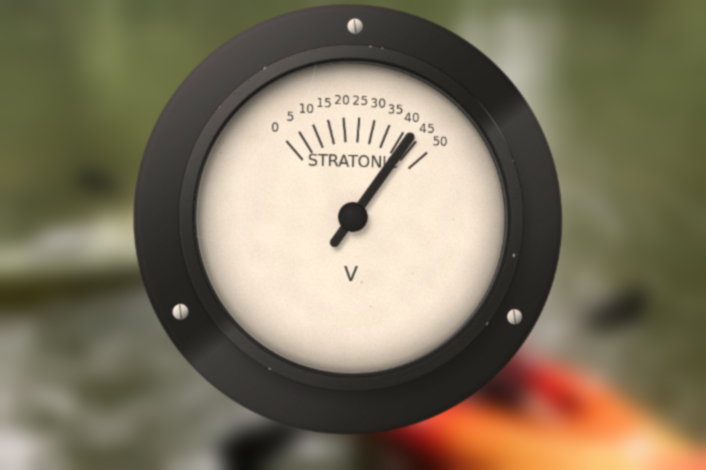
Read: 42.5 (V)
